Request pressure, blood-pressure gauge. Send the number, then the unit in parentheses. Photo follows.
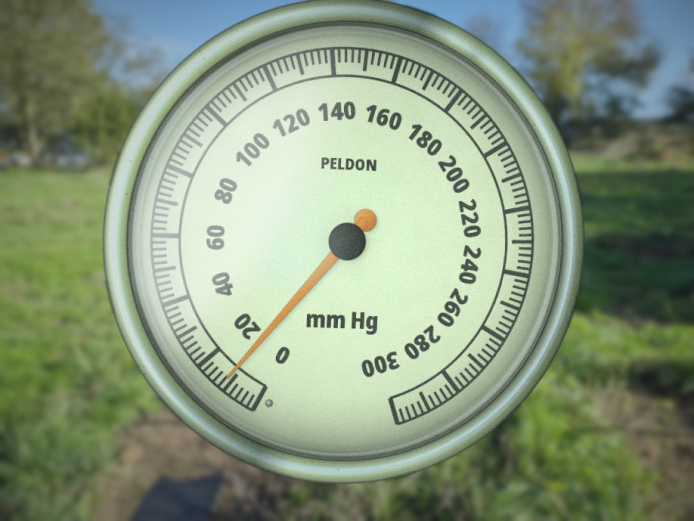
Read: 12 (mmHg)
